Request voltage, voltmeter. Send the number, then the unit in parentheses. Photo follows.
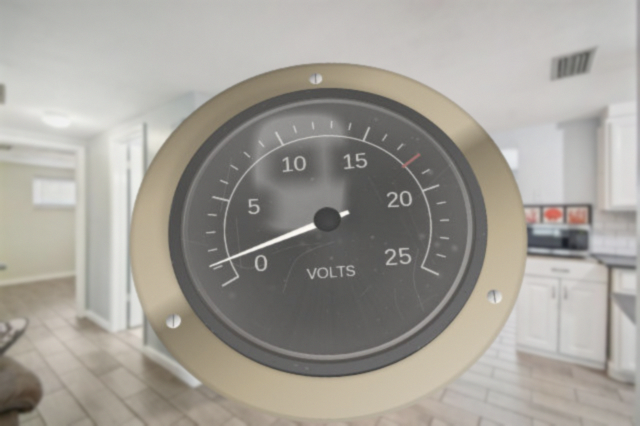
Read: 1 (V)
